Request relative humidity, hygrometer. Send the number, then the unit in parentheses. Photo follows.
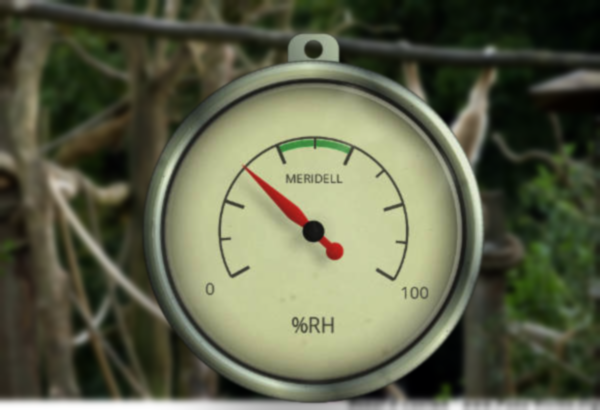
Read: 30 (%)
